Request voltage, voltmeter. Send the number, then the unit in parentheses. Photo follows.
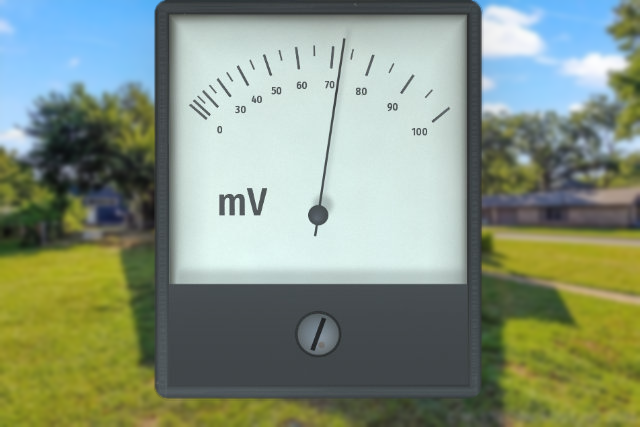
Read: 72.5 (mV)
